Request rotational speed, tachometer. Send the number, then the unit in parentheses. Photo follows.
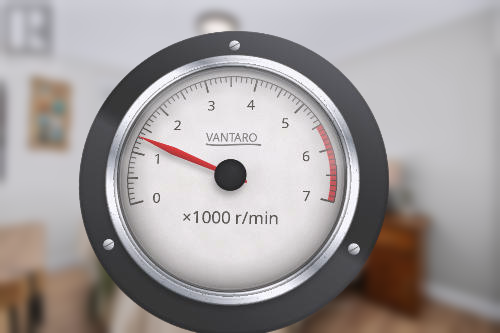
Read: 1300 (rpm)
